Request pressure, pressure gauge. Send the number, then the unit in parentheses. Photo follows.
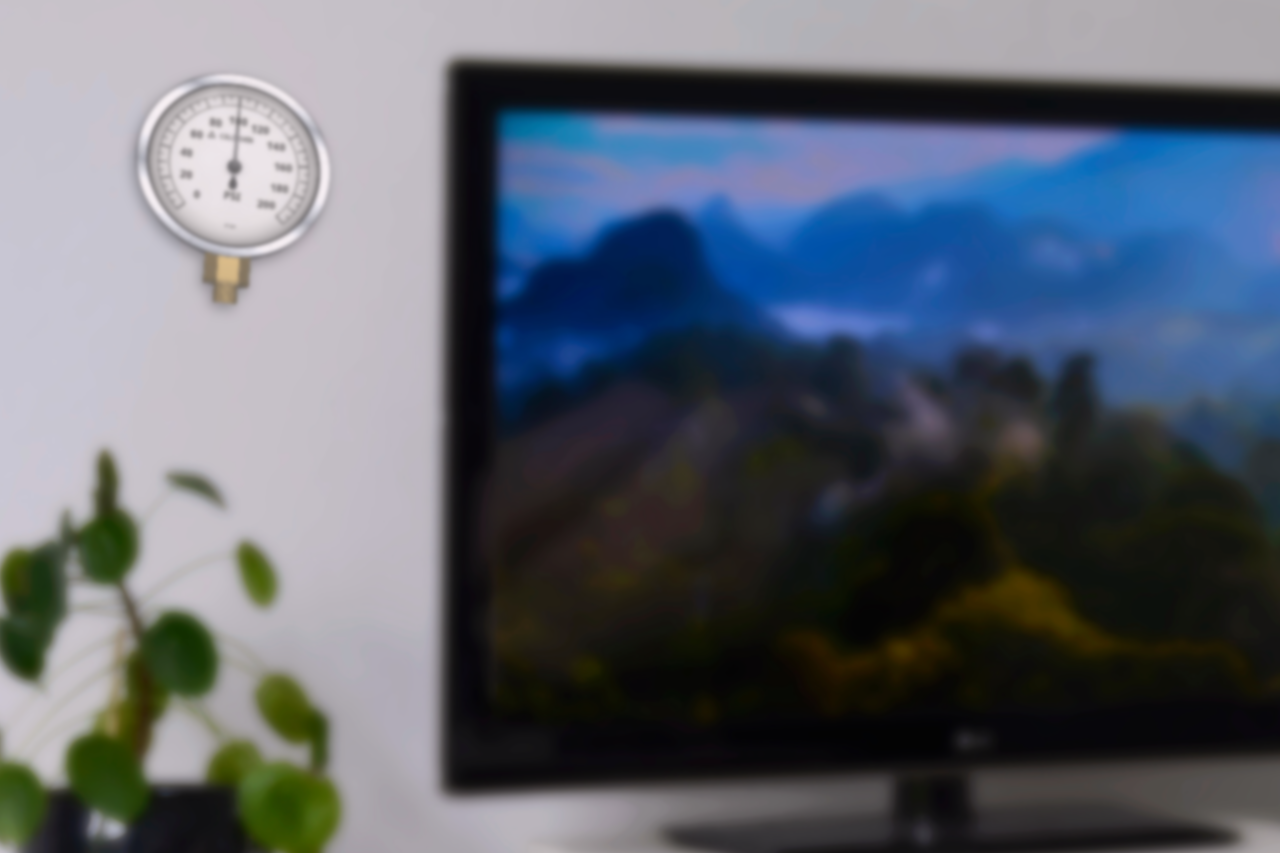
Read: 100 (psi)
